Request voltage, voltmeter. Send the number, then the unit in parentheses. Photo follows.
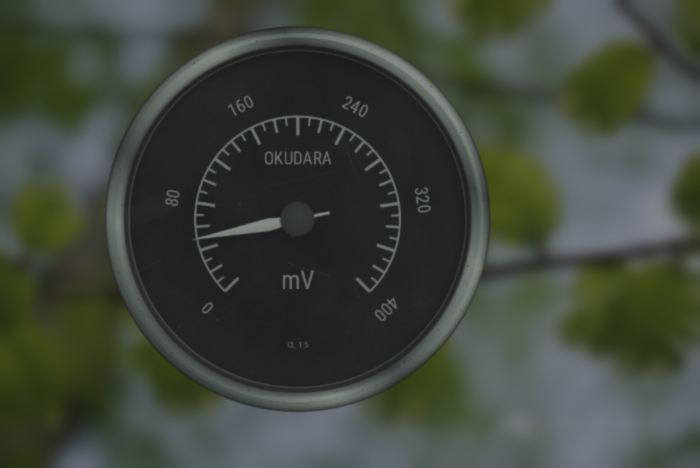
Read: 50 (mV)
